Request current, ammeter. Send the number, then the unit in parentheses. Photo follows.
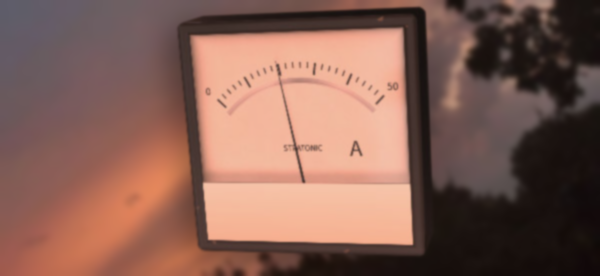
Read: 20 (A)
